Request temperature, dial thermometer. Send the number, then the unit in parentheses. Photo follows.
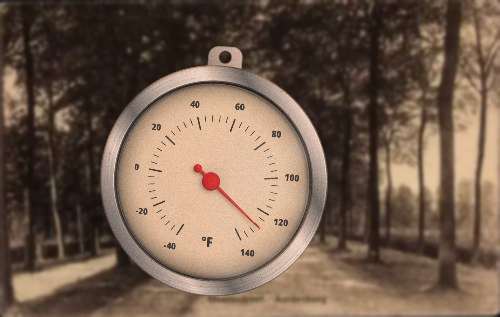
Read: 128 (°F)
